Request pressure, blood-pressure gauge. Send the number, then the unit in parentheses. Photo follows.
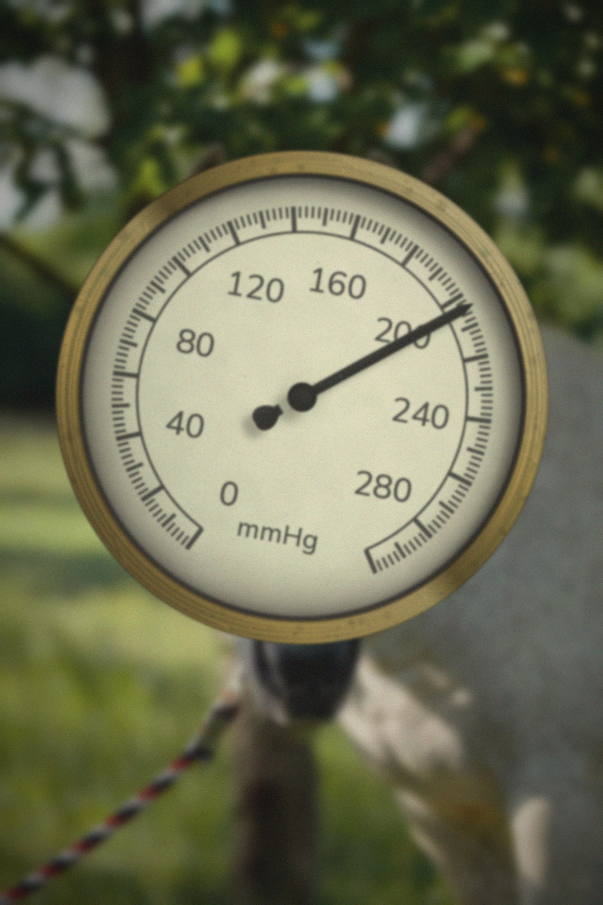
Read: 204 (mmHg)
